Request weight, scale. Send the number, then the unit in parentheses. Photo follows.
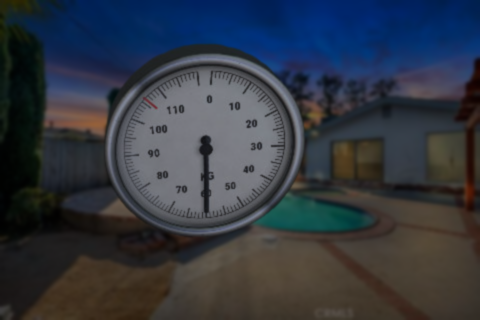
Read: 60 (kg)
